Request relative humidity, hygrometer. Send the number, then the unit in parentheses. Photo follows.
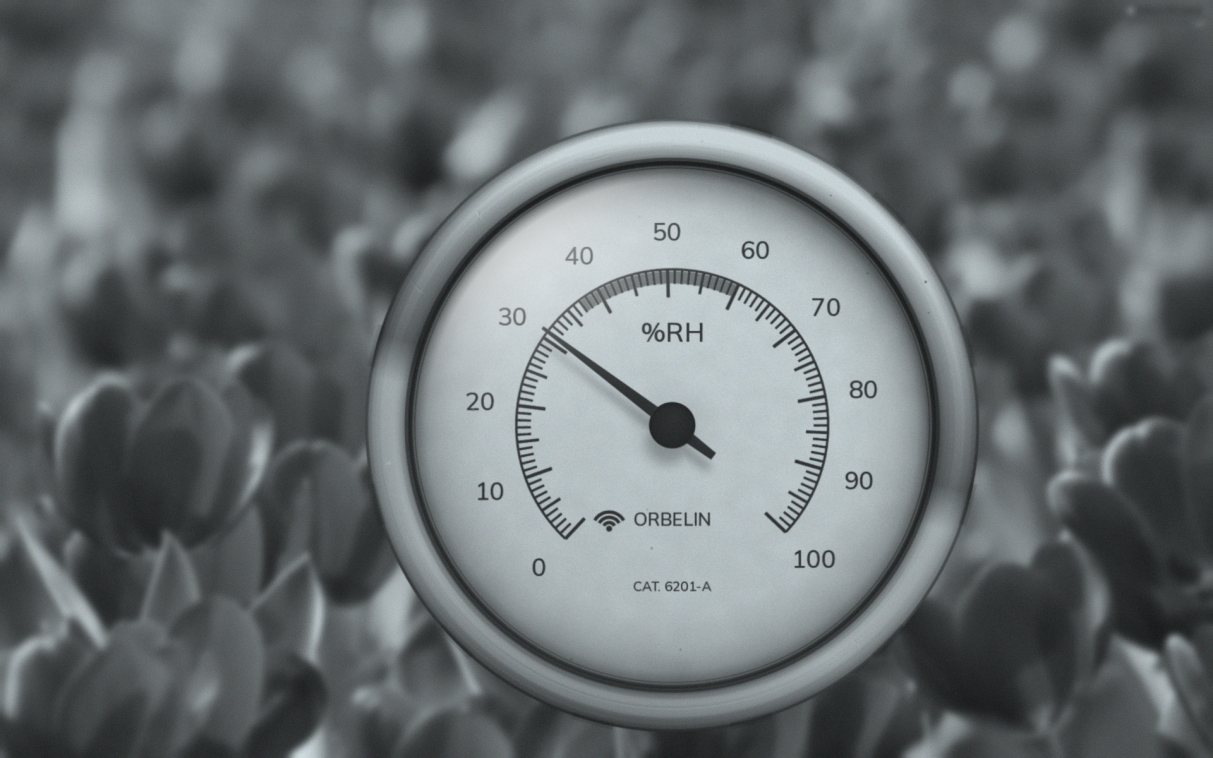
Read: 31 (%)
